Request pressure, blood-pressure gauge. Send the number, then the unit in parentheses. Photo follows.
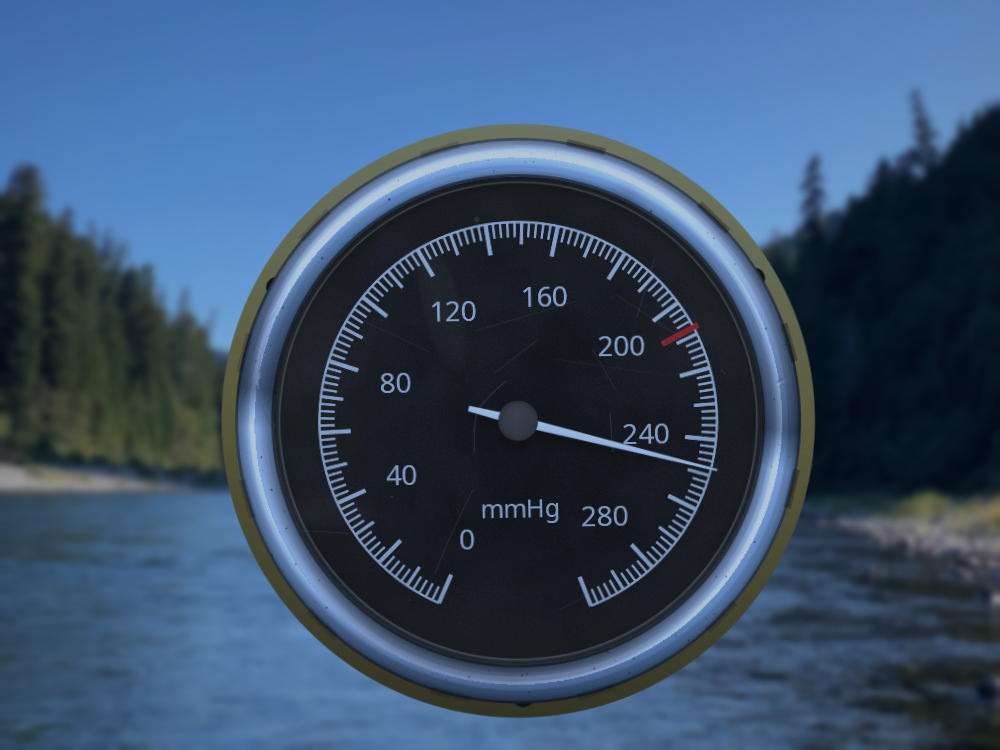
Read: 248 (mmHg)
